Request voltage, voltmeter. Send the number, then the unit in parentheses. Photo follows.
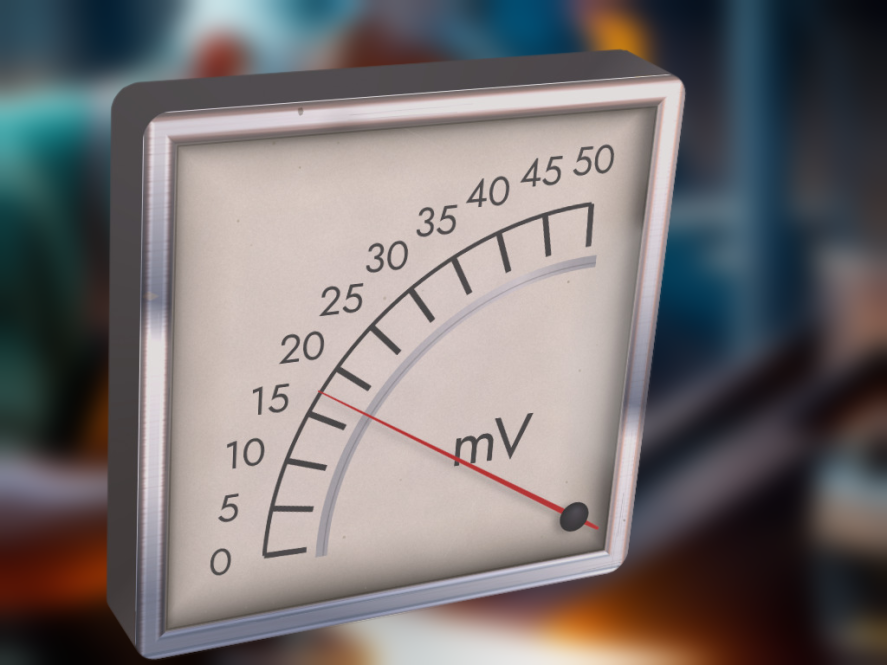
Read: 17.5 (mV)
